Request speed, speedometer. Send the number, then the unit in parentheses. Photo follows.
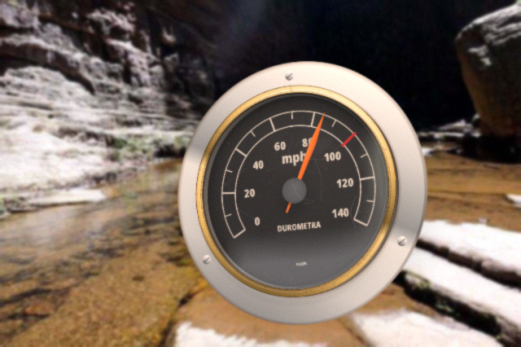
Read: 85 (mph)
